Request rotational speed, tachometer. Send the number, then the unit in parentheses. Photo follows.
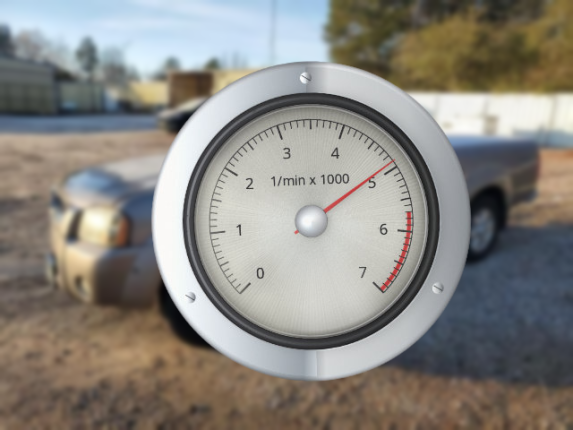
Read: 4900 (rpm)
